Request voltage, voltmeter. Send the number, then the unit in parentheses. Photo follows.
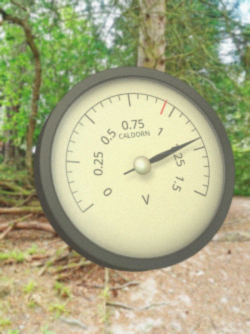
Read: 1.2 (V)
